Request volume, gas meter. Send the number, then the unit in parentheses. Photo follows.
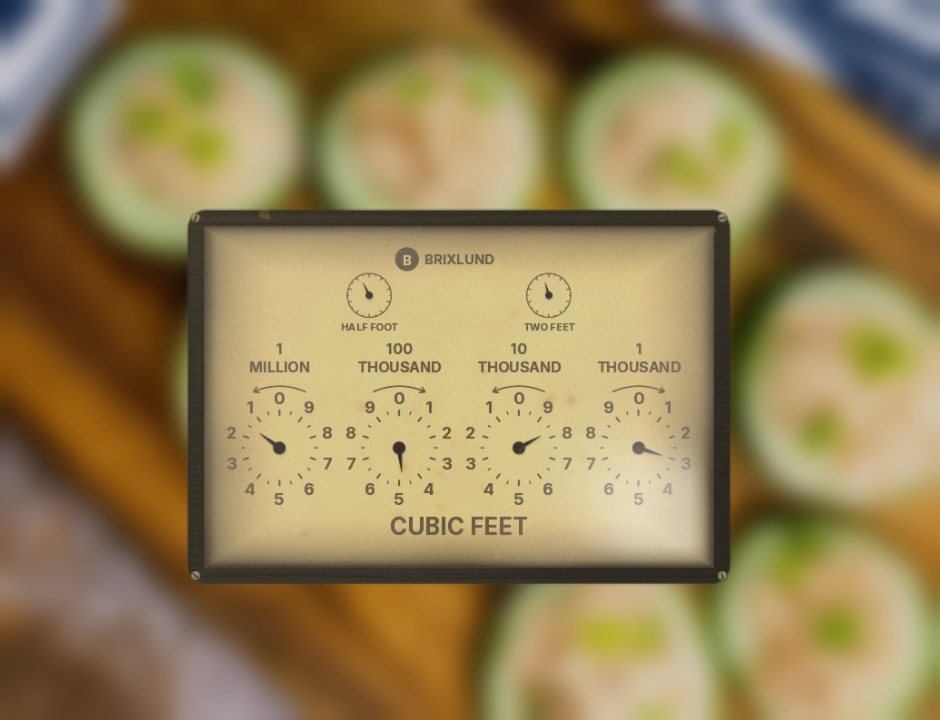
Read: 148300 (ft³)
